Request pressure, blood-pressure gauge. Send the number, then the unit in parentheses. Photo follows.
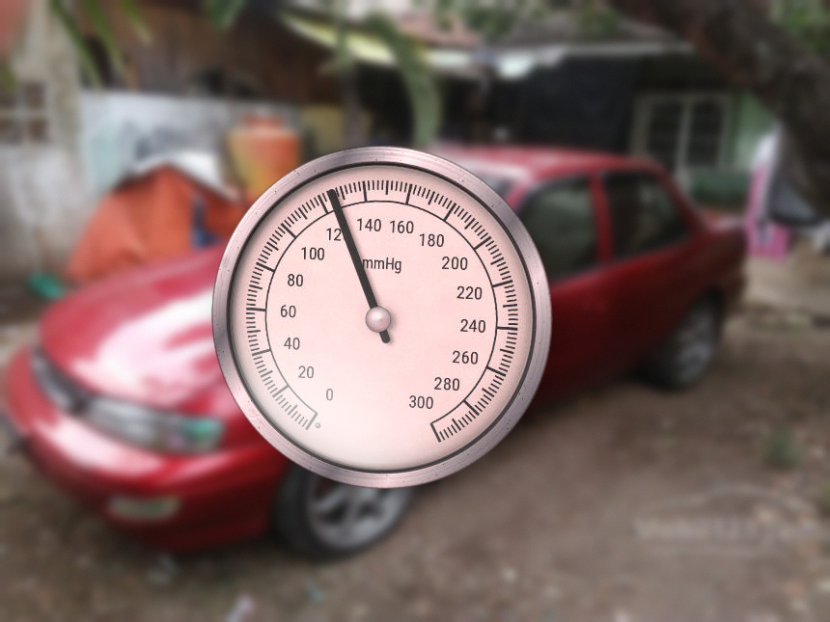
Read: 126 (mmHg)
